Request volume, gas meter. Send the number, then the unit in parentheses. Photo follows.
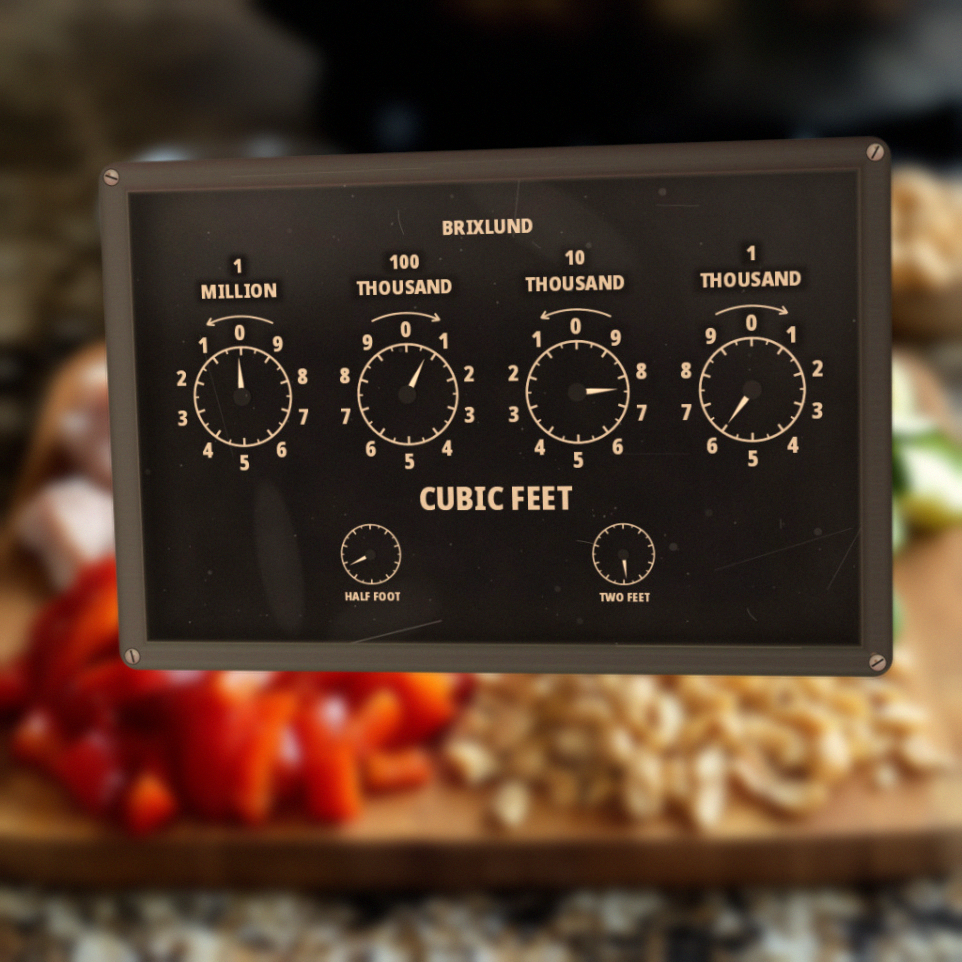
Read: 7600 (ft³)
